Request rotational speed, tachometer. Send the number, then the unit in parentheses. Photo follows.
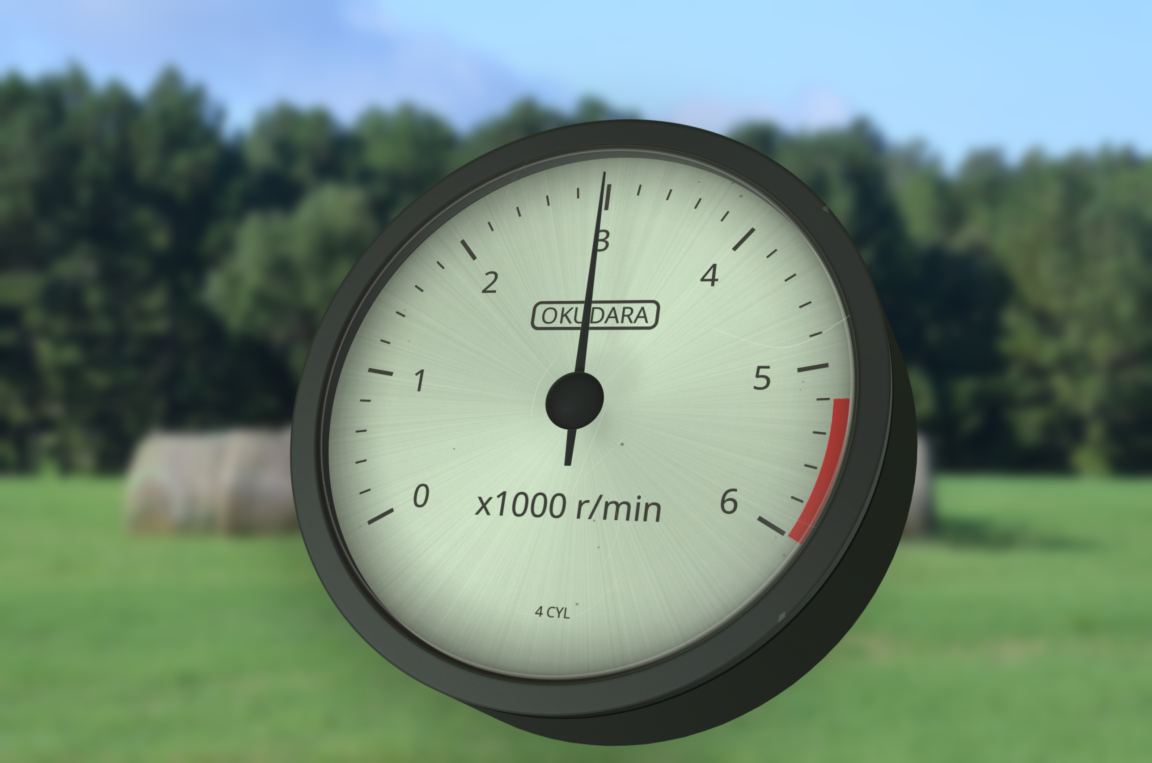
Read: 3000 (rpm)
